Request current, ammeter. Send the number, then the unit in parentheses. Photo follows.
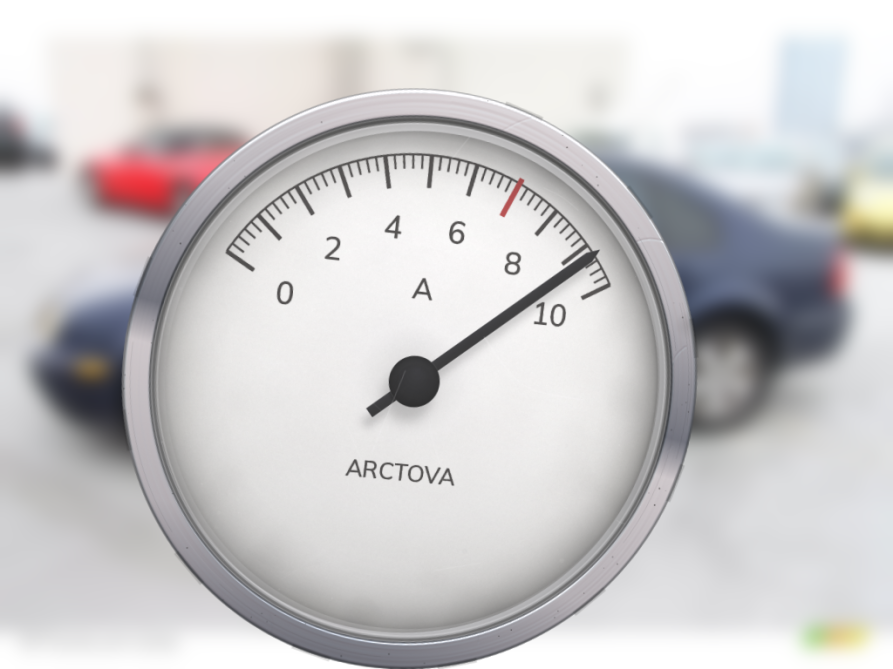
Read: 9.2 (A)
